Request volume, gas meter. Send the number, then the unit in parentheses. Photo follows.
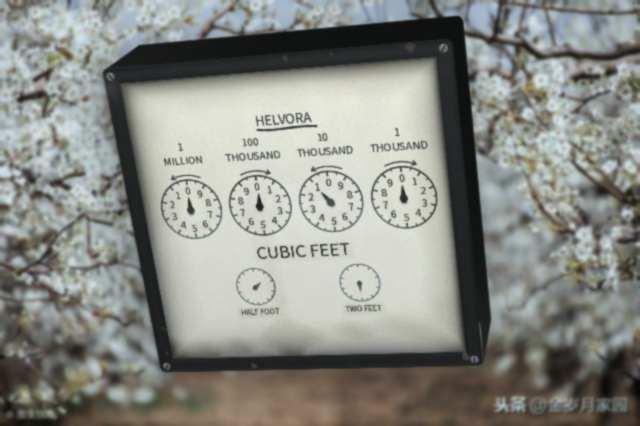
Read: 1000 (ft³)
